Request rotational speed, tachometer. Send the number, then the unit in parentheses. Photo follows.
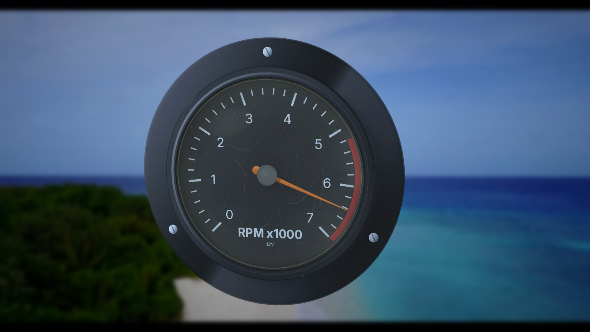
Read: 6400 (rpm)
